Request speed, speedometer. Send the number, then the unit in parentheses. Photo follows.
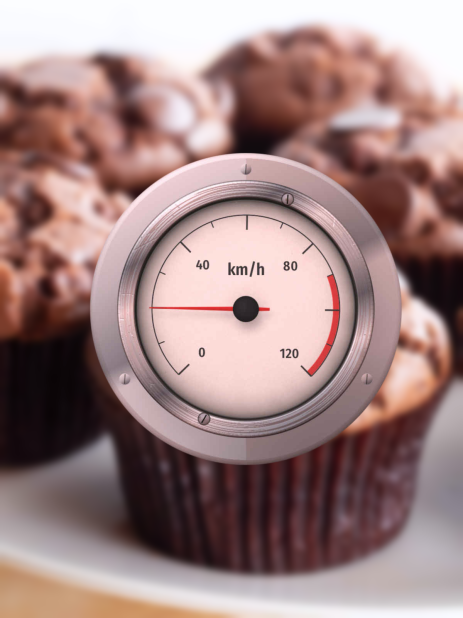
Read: 20 (km/h)
